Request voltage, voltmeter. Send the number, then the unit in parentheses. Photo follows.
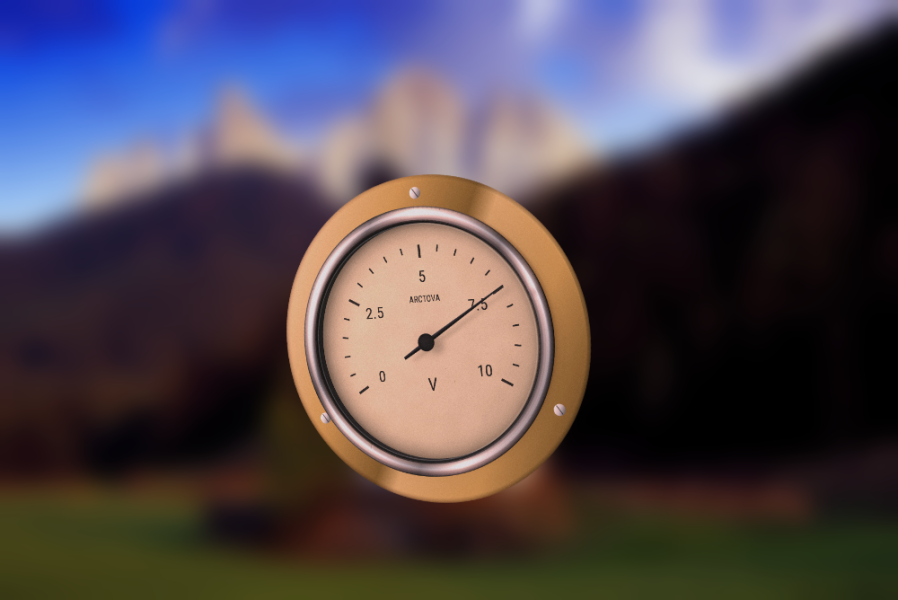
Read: 7.5 (V)
